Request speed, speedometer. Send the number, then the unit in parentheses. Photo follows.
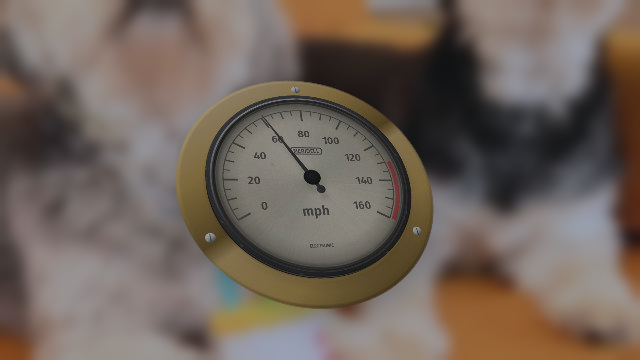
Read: 60 (mph)
